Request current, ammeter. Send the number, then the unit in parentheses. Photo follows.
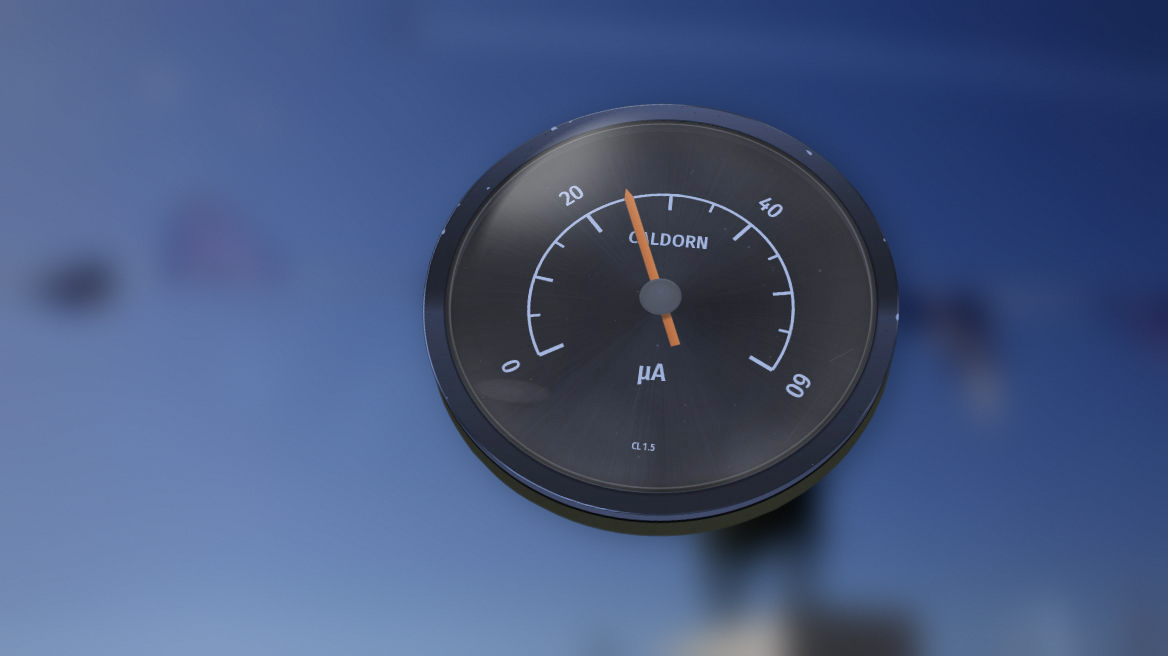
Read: 25 (µA)
